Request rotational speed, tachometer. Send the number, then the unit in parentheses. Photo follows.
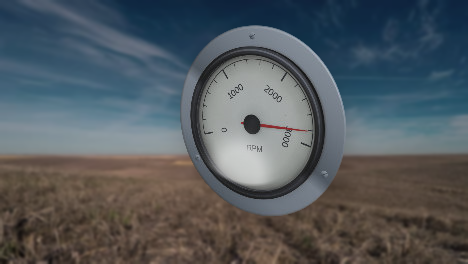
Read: 2800 (rpm)
